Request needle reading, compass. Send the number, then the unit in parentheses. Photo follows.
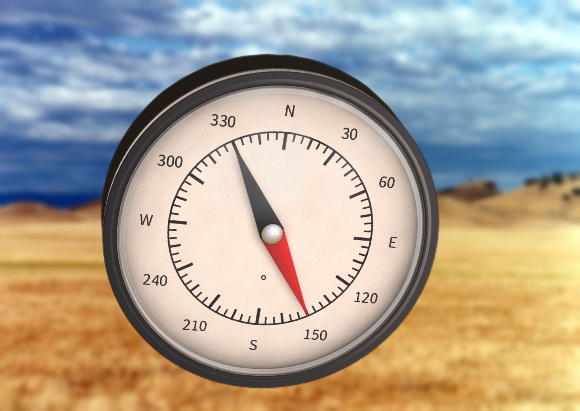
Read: 150 (°)
